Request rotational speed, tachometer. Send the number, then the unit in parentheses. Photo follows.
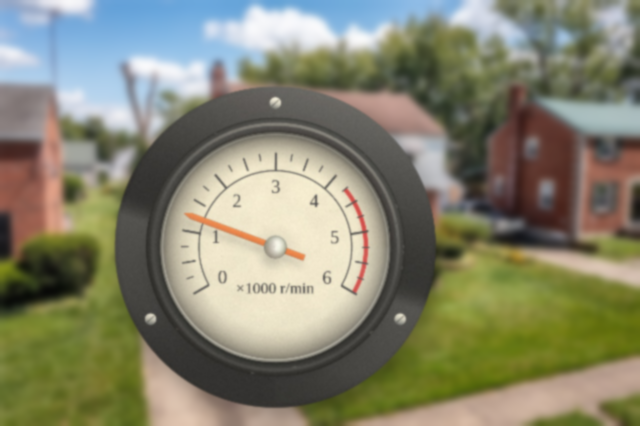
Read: 1250 (rpm)
